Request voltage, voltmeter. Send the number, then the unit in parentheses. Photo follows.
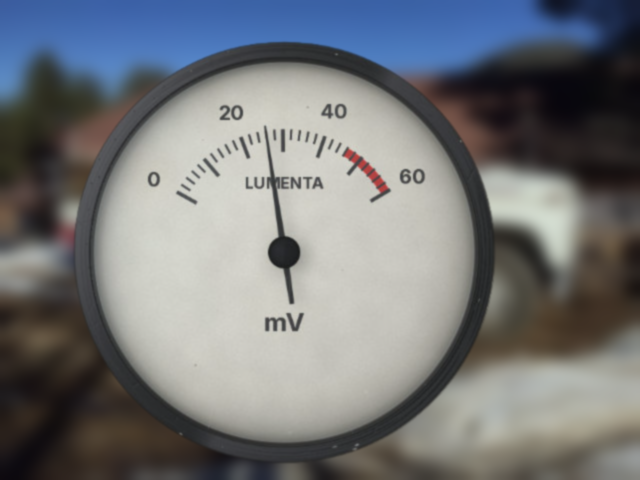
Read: 26 (mV)
